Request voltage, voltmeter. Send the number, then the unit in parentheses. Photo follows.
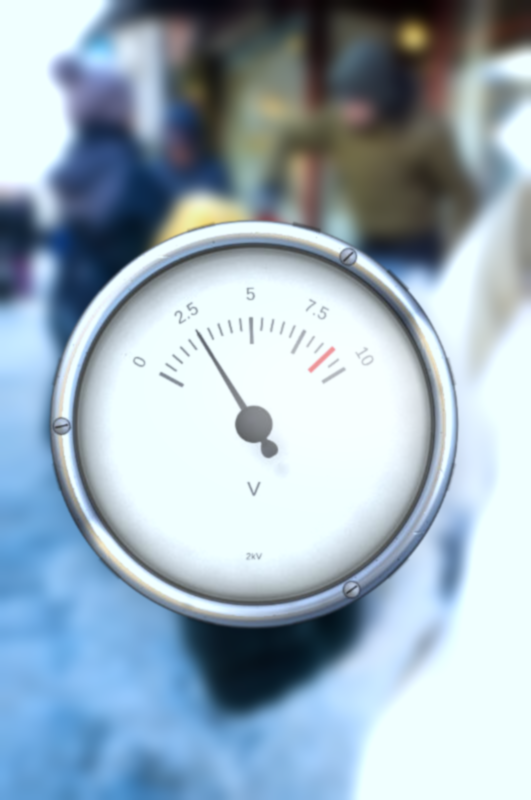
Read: 2.5 (V)
